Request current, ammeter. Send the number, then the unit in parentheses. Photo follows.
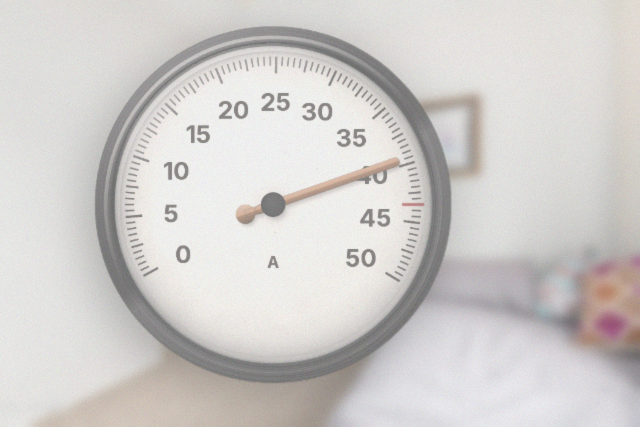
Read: 39.5 (A)
